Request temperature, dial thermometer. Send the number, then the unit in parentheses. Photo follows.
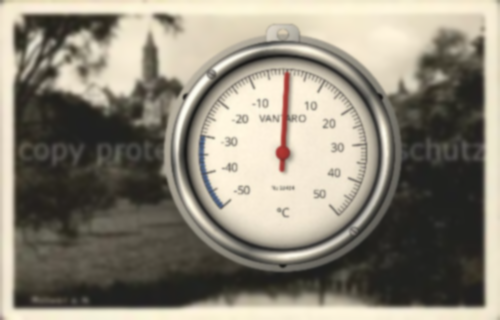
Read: 0 (°C)
